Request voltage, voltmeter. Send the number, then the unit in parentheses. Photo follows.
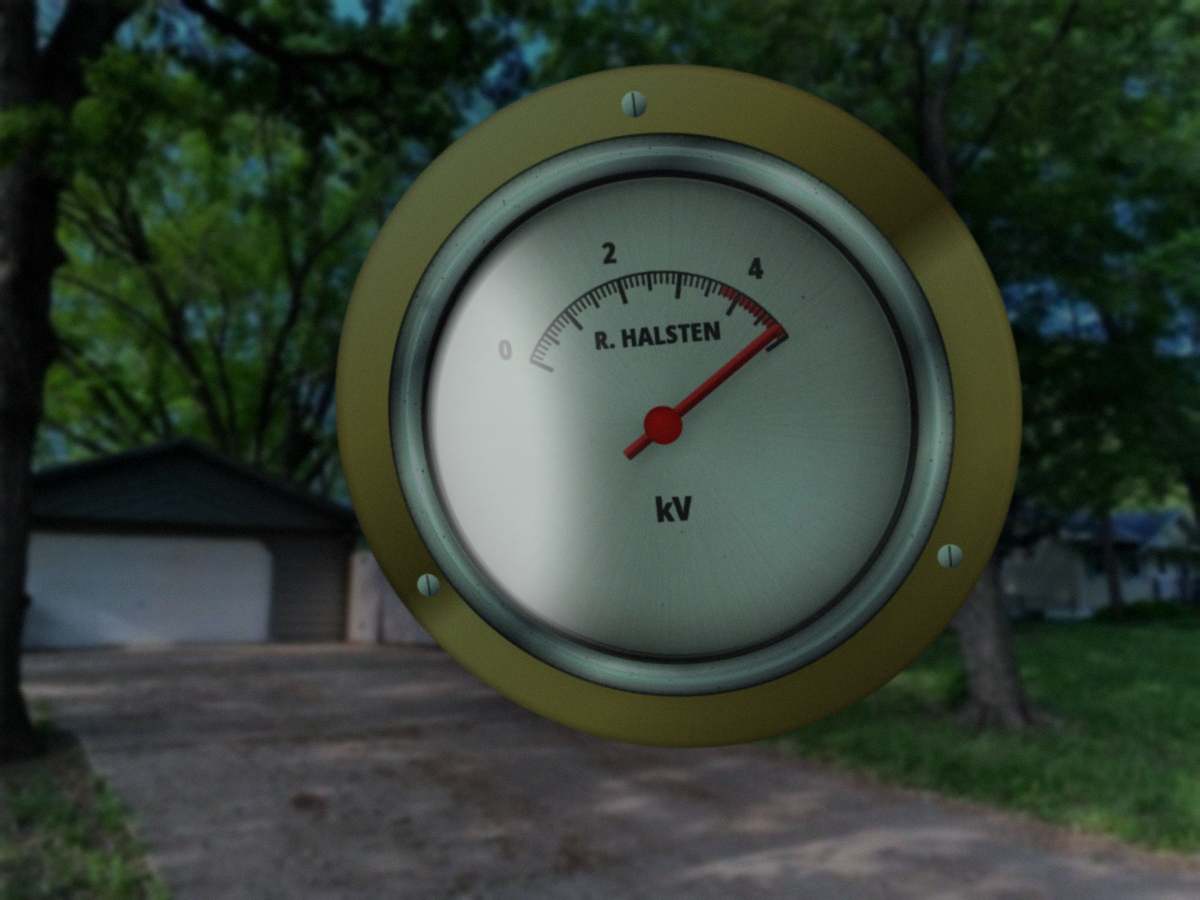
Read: 4.8 (kV)
